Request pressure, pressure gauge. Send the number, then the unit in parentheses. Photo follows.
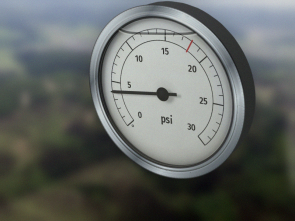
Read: 4 (psi)
